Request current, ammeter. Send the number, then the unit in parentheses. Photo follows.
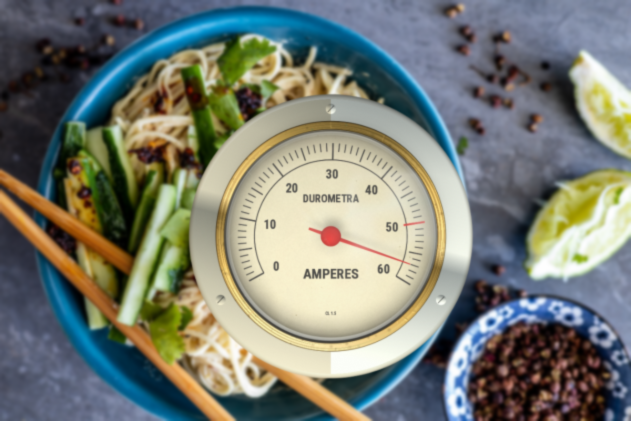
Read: 57 (A)
